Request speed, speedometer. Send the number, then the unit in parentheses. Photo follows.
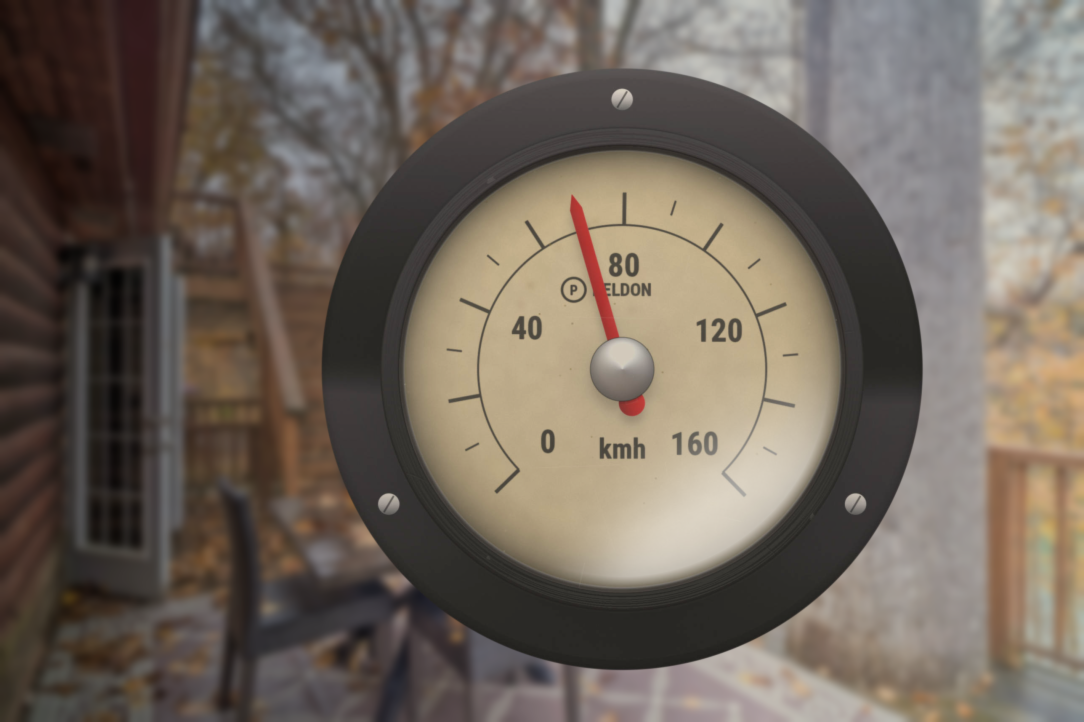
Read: 70 (km/h)
